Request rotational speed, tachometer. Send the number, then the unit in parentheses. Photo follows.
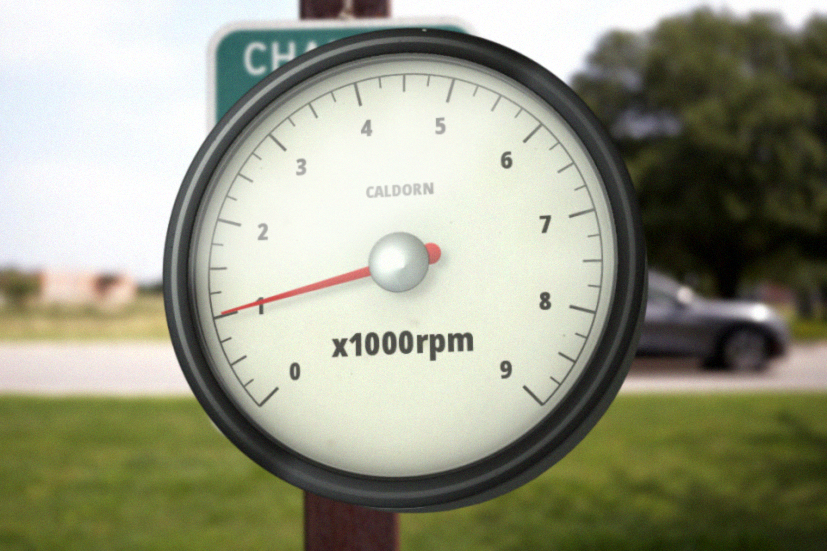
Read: 1000 (rpm)
